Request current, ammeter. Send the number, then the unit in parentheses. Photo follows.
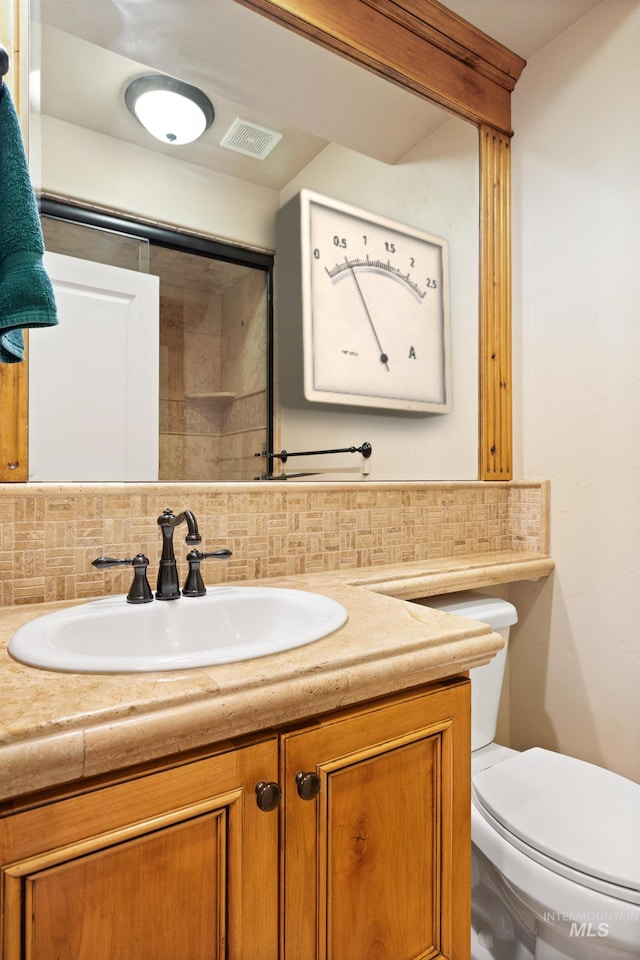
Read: 0.5 (A)
